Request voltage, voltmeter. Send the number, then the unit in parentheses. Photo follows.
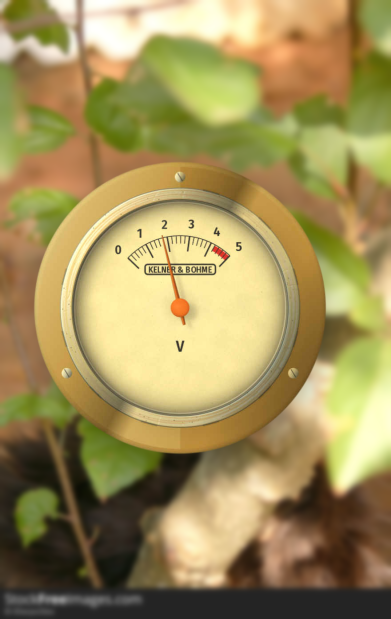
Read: 1.8 (V)
